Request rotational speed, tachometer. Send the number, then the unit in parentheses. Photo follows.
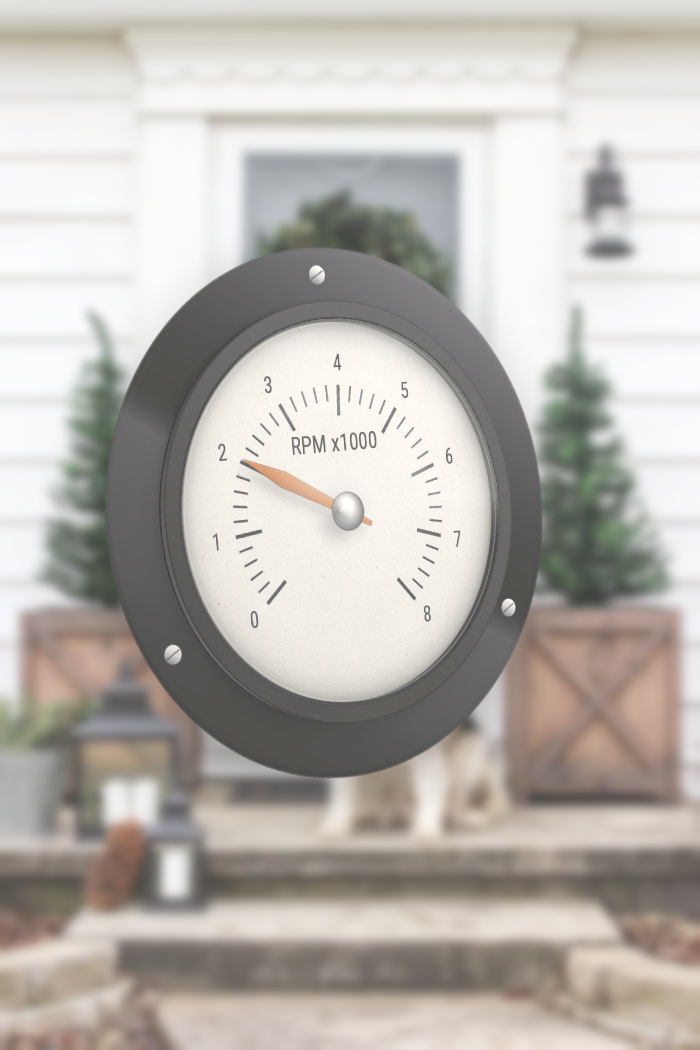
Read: 2000 (rpm)
